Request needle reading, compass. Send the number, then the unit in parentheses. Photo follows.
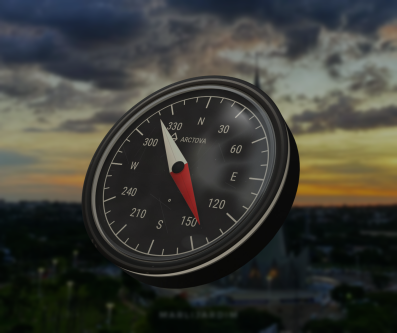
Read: 140 (°)
